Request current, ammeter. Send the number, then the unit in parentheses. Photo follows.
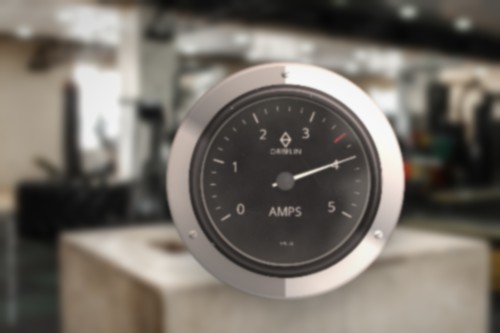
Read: 4 (A)
